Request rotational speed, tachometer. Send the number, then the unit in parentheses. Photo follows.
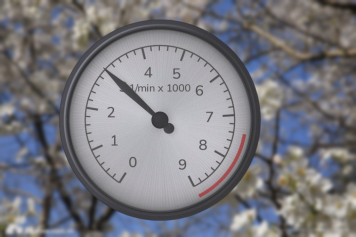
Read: 3000 (rpm)
